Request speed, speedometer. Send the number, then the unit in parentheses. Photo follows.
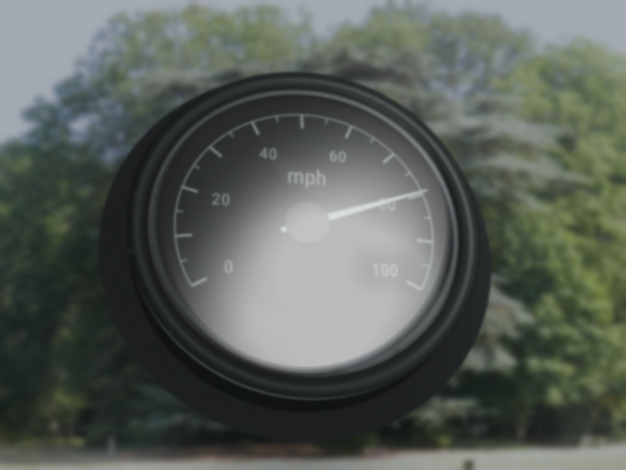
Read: 80 (mph)
